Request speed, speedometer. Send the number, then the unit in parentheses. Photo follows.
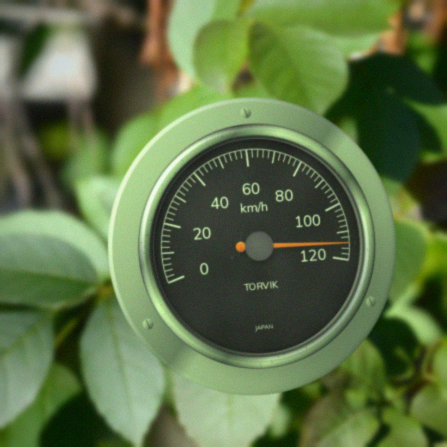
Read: 114 (km/h)
